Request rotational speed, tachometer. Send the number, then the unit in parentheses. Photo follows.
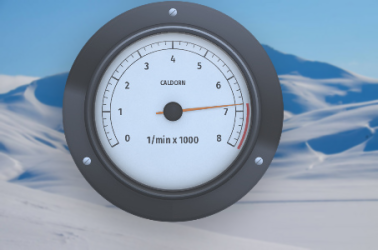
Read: 6800 (rpm)
